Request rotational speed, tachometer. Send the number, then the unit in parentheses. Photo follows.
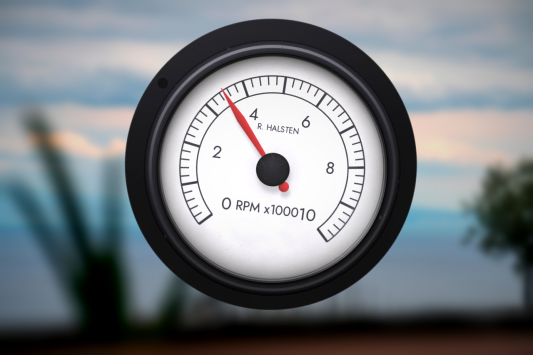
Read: 3500 (rpm)
